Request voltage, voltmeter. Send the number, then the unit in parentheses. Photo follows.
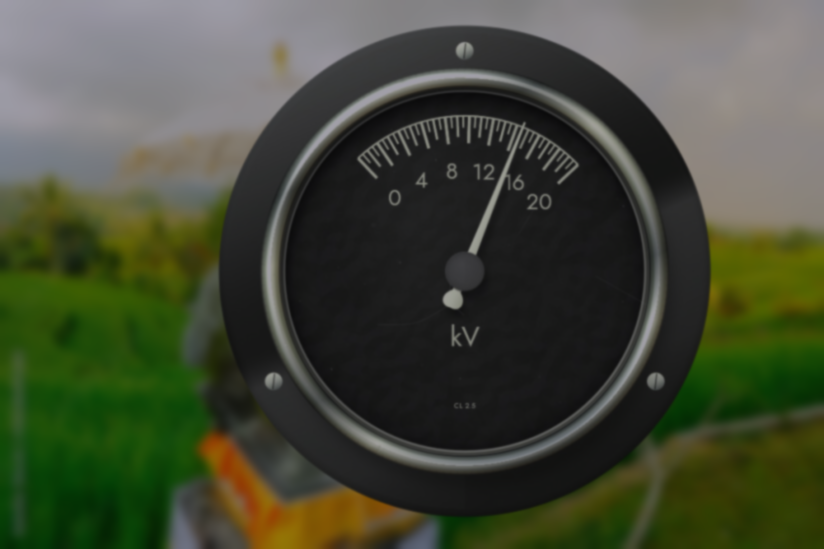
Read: 14.5 (kV)
